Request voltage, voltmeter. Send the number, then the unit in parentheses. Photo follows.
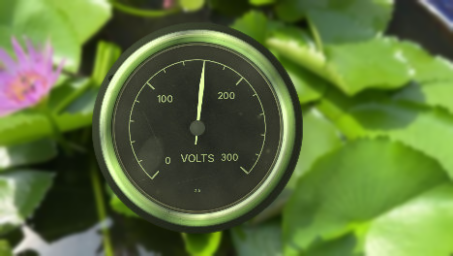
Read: 160 (V)
